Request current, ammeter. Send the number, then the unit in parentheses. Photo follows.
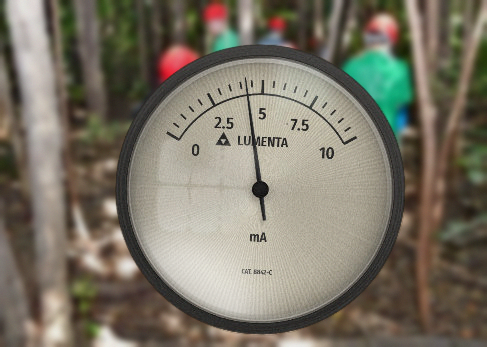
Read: 4.25 (mA)
